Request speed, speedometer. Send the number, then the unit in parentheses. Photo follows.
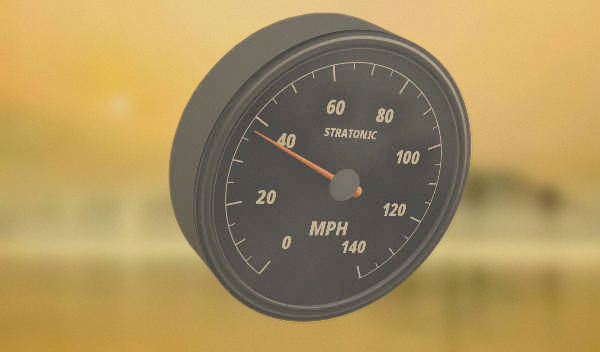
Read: 37.5 (mph)
